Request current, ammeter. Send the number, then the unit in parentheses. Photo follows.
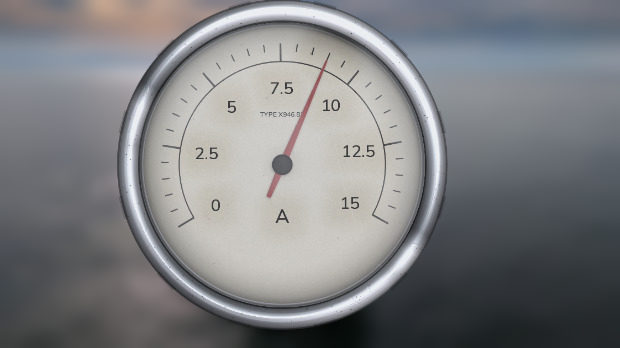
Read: 9 (A)
